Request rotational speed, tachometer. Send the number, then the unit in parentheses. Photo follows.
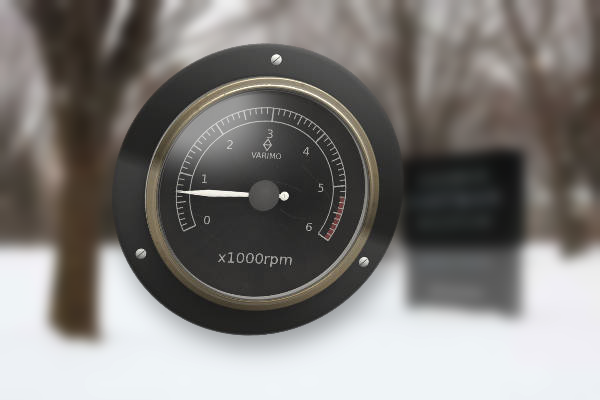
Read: 700 (rpm)
